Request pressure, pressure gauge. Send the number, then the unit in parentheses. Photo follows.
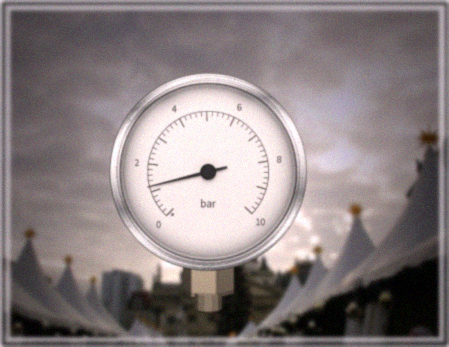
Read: 1.2 (bar)
